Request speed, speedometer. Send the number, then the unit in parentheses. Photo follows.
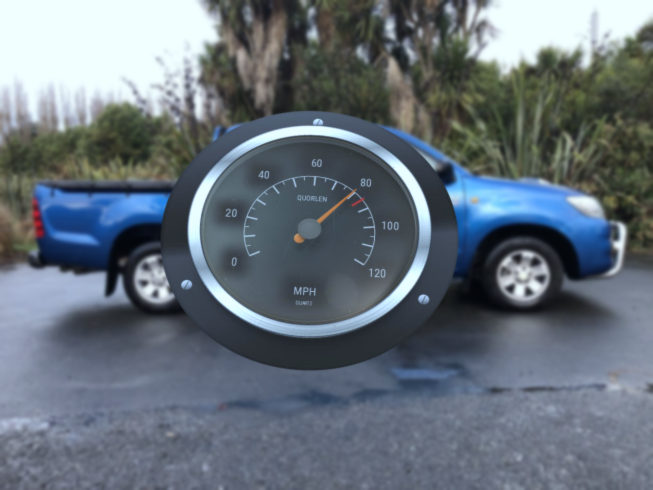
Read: 80 (mph)
